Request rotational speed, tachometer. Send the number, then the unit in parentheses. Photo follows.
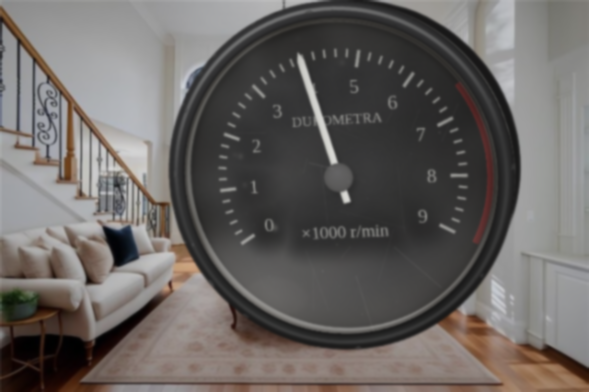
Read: 4000 (rpm)
